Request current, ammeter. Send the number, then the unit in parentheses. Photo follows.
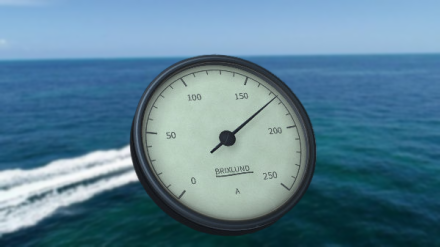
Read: 175 (A)
